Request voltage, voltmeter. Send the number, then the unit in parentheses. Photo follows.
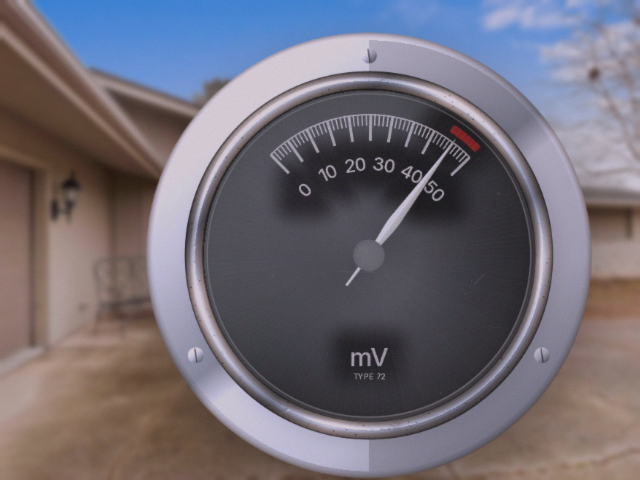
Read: 45 (mV)
